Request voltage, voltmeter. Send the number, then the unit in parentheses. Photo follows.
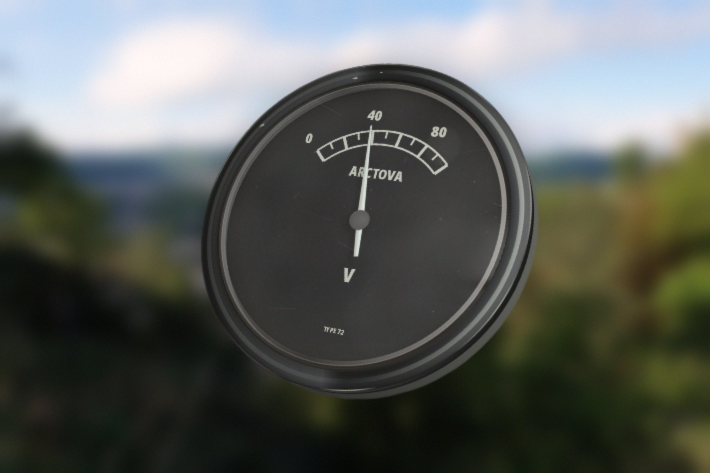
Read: 40 (V)
